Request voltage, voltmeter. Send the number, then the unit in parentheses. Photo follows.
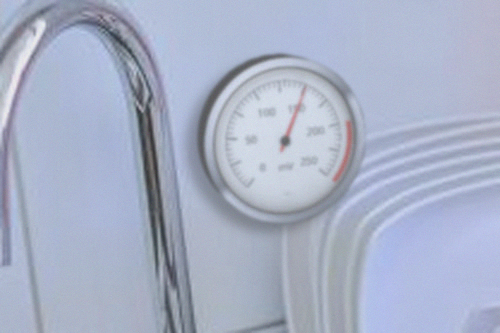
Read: 150 (mV)
